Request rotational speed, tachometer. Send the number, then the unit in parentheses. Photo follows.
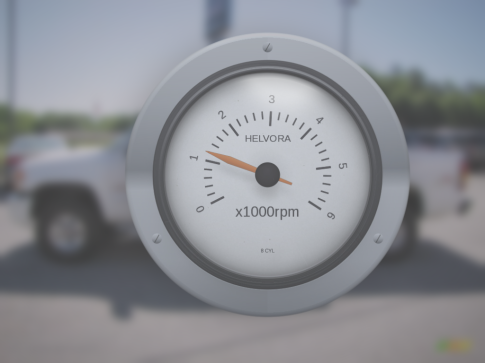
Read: 1200 (rpm)
